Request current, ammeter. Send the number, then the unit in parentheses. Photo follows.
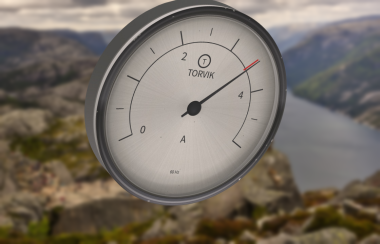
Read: 3.5 (A)
